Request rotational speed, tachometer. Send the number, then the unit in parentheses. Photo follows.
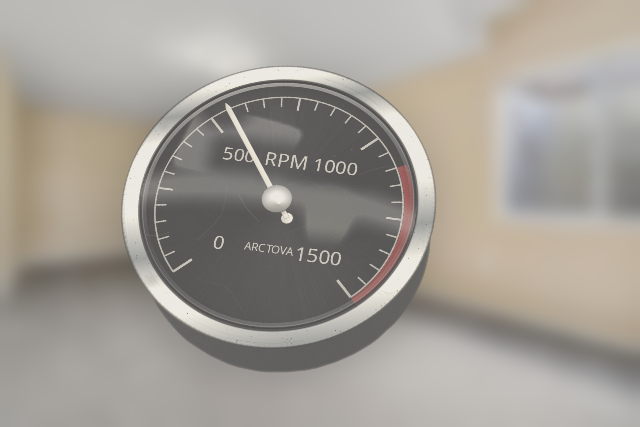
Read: 550 (rpm)
